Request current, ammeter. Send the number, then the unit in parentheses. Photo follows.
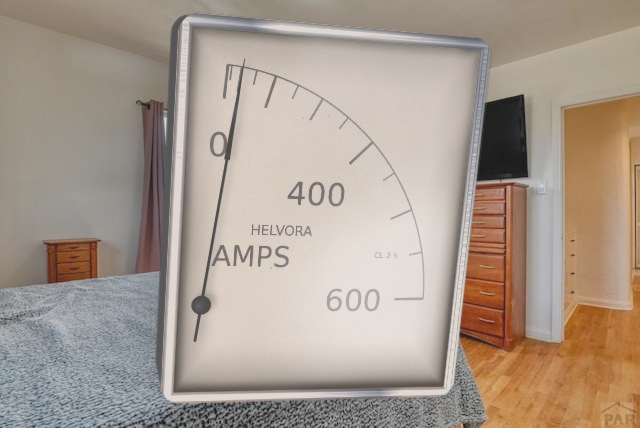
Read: 100 (A)
